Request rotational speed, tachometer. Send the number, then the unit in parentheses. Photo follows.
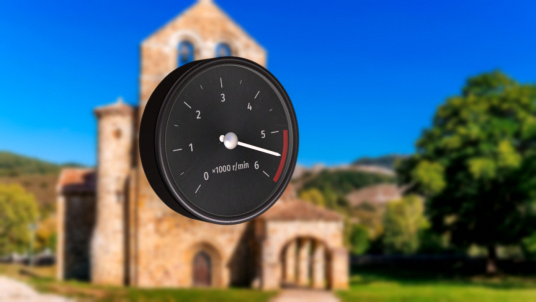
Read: 5500 (rpm)
